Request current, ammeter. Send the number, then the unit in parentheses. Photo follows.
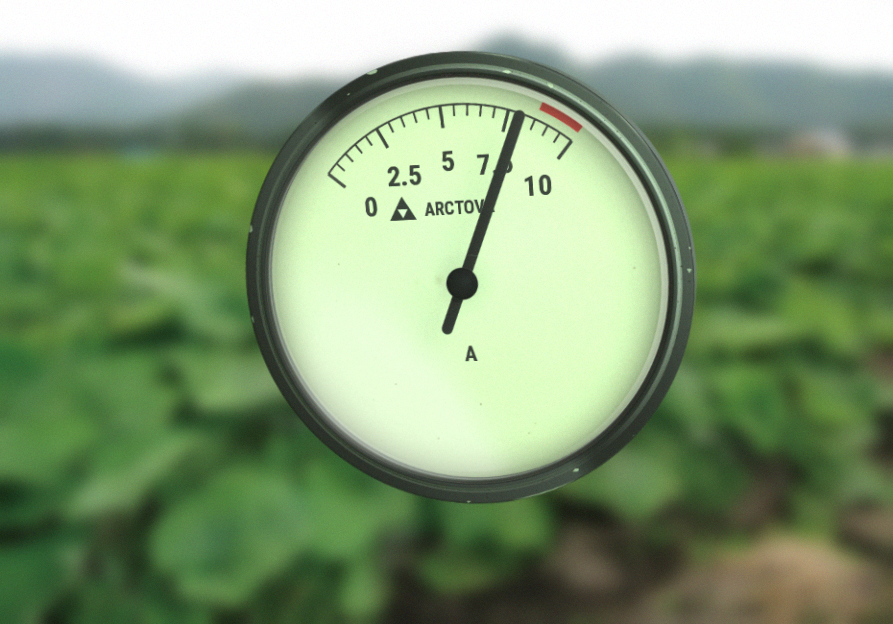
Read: 8 (A)
